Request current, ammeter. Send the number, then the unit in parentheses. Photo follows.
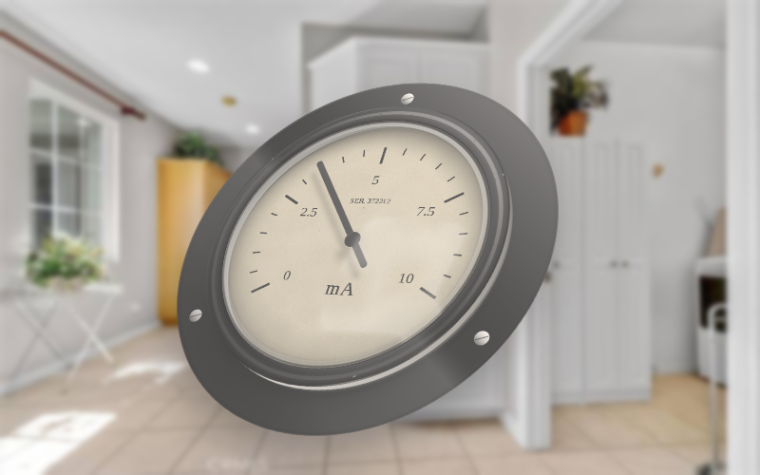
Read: 3.5 (mA)
